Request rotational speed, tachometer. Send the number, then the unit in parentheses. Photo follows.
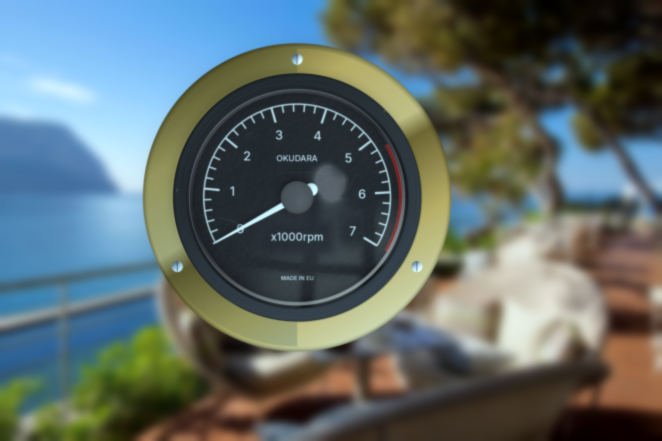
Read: 0 (rpm)
